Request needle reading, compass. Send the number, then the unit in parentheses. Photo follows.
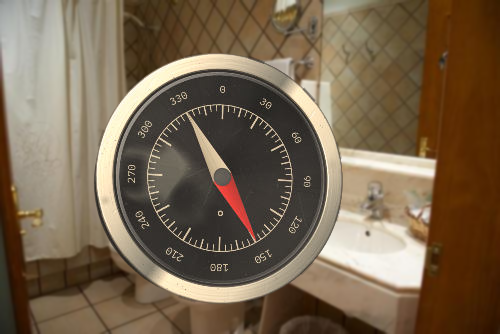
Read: 150 (°)
